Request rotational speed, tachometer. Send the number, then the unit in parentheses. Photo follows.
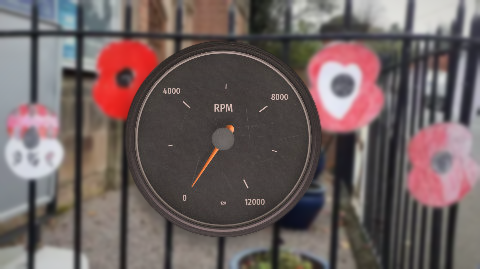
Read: 0 (rpm)
